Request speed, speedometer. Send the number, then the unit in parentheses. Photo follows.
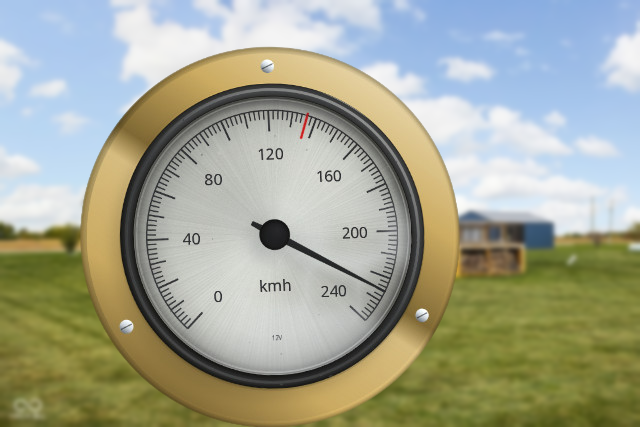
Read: 226 (km/h)
